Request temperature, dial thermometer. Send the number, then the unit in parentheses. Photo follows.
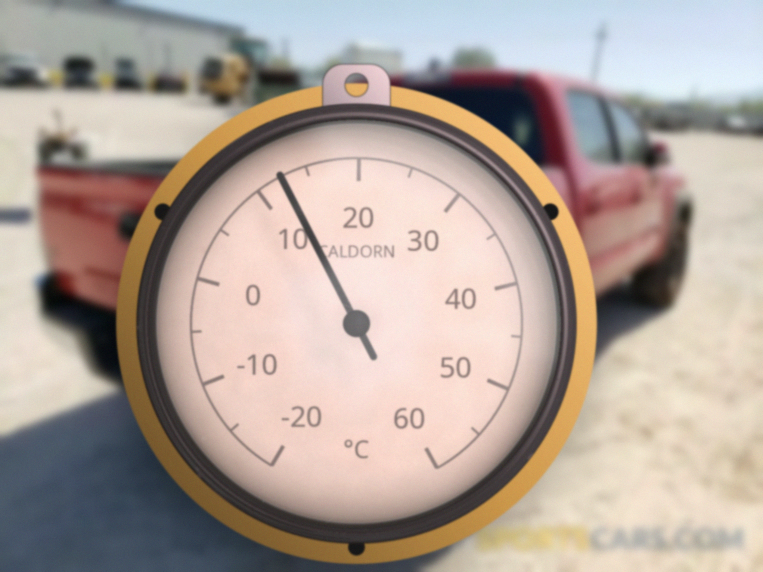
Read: 12.5 (°C)
